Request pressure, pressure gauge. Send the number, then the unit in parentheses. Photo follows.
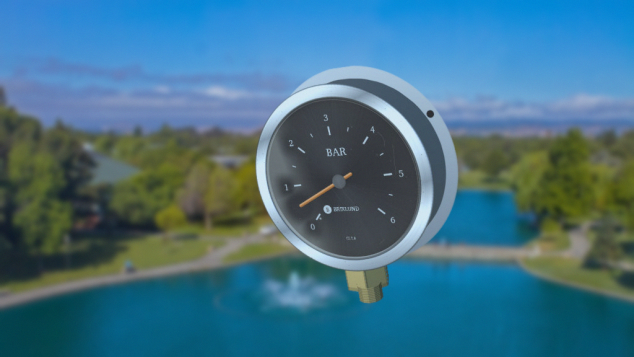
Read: 0.5 (bar)
